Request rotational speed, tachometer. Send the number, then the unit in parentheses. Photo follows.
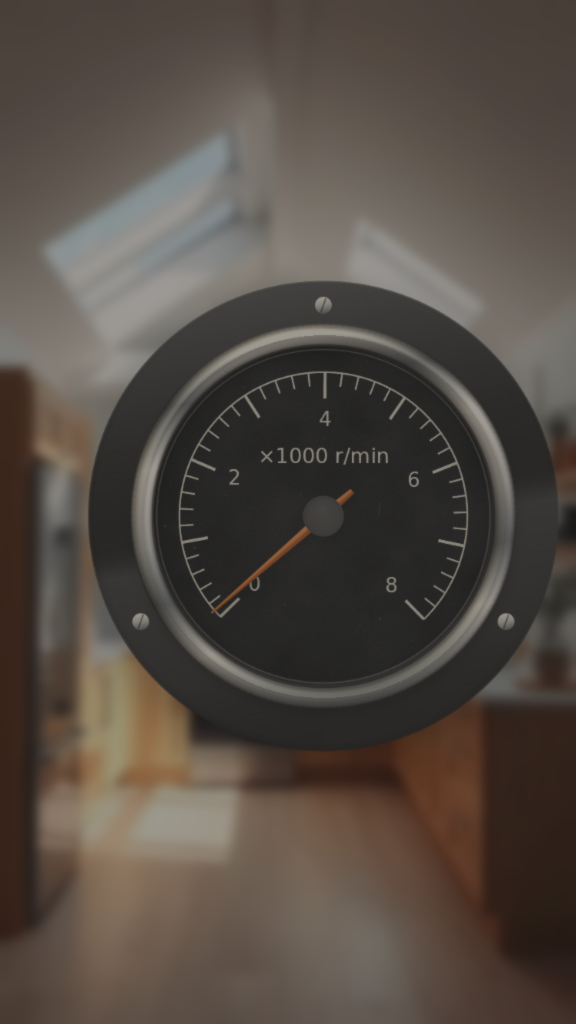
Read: 100 (rpm)
